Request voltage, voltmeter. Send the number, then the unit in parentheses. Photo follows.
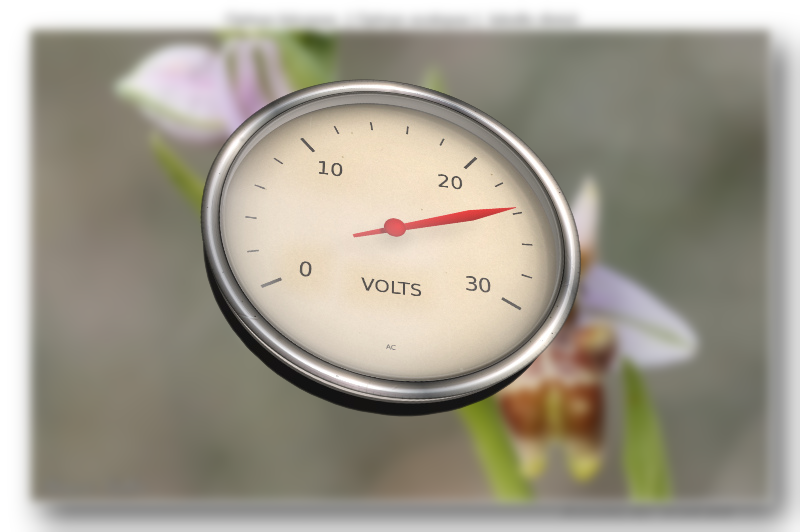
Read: 24 (V)
